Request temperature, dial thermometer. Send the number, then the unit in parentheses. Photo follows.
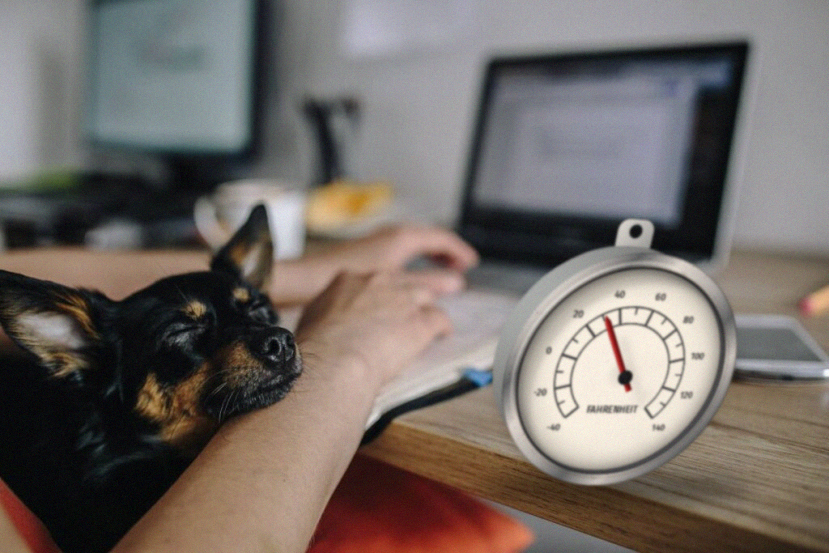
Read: 30 (°F)
